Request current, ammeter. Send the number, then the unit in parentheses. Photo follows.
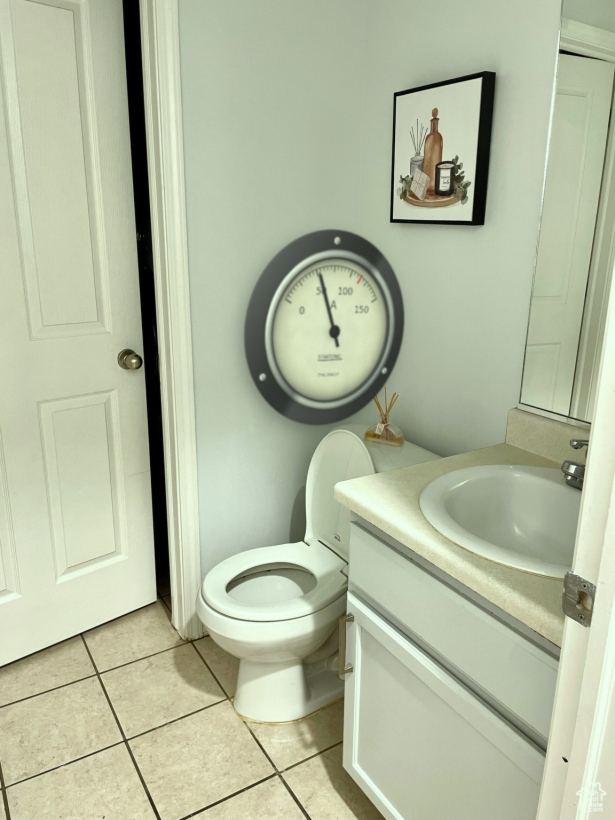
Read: 50 (A)
